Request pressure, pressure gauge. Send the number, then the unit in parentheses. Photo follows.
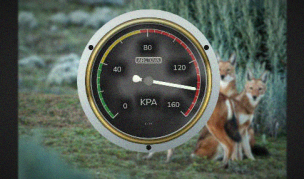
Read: 140 (kPa)
